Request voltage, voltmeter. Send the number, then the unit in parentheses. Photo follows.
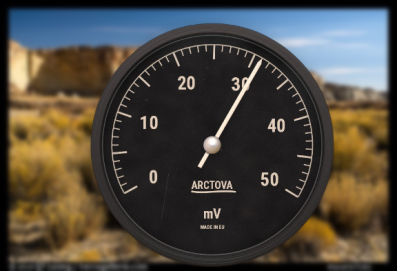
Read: 31 (mV)
